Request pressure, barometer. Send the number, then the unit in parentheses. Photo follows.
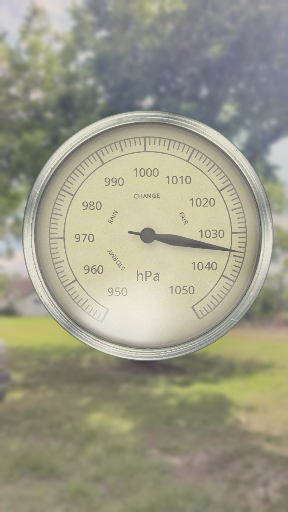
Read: 1034 (hPa)
